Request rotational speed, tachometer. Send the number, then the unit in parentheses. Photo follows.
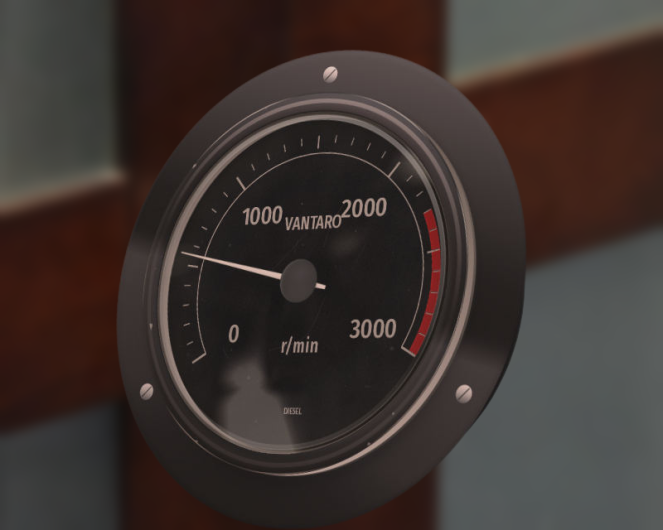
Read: 550 (rpm)
